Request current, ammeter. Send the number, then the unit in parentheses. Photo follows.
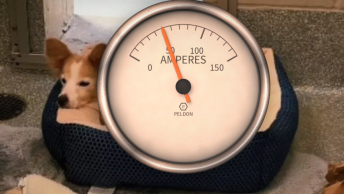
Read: 50 (A)
